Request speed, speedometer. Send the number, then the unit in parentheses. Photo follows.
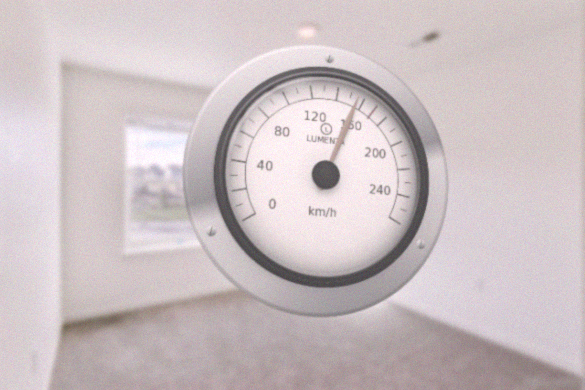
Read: 155 (km/h)
